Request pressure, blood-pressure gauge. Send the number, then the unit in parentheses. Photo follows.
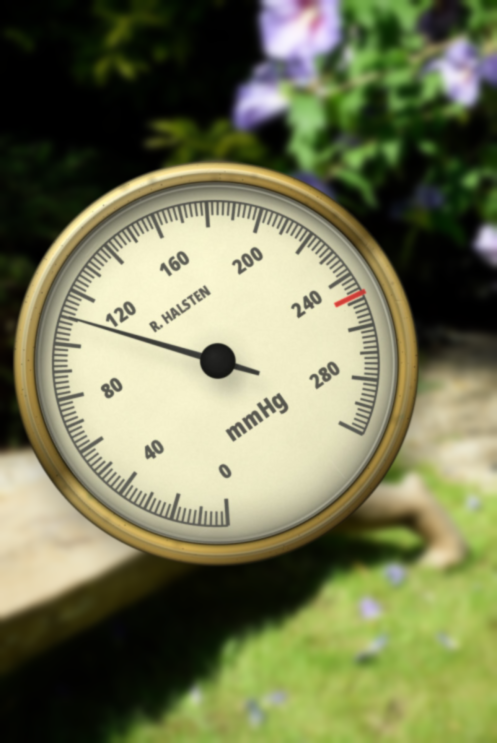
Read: 110 (mmHg)
